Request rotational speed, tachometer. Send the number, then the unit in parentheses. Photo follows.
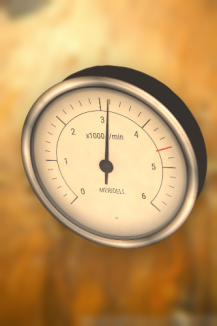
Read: 3200 (rpm)
